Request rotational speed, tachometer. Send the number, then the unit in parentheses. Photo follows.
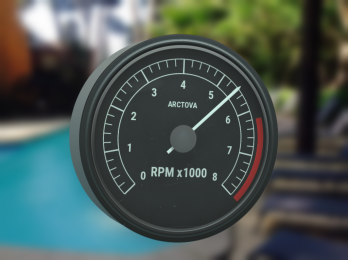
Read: 5400 (rpm)
